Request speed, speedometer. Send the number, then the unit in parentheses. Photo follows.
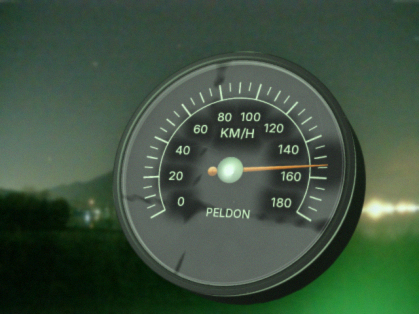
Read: 155 (km/h)
